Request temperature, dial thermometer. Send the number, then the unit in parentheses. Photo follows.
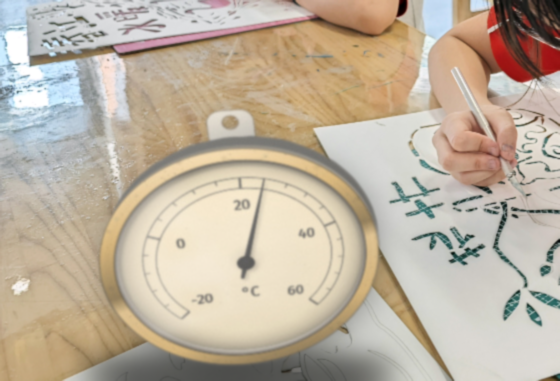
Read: 24 (°C)
